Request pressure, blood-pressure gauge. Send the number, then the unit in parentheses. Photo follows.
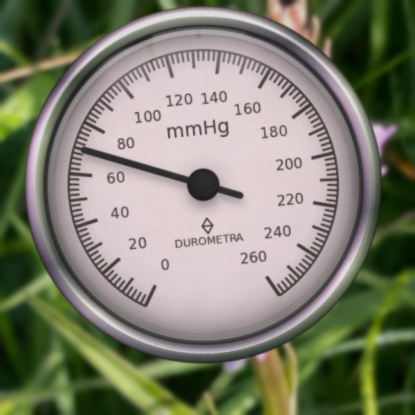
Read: 70 (mmHg)
